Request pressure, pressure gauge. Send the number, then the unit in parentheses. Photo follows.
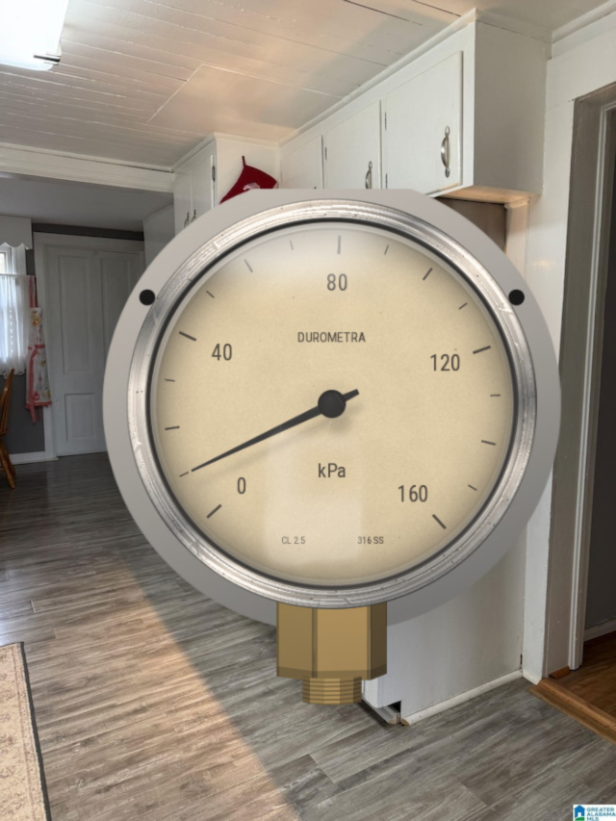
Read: 10 (kPa)
